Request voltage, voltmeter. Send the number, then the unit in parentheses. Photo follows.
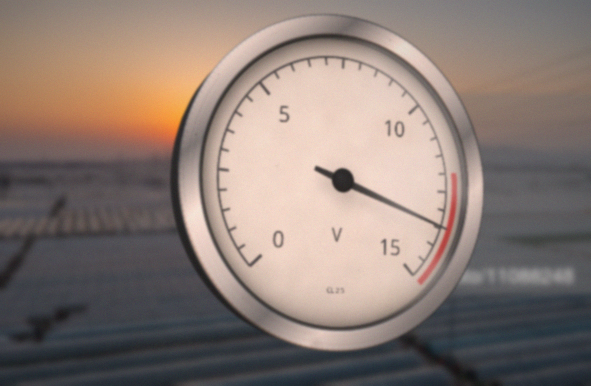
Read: 13.5 (V)
